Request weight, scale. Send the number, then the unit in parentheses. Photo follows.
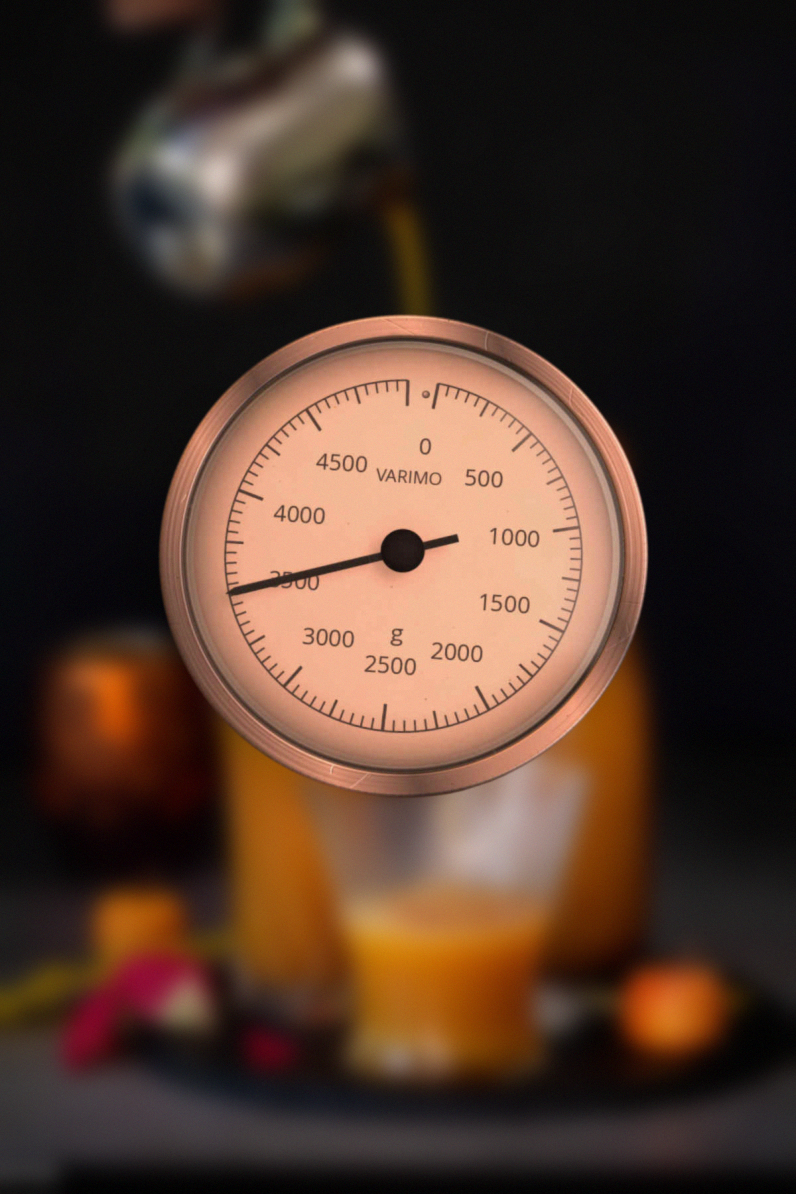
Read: 3500 (g)
